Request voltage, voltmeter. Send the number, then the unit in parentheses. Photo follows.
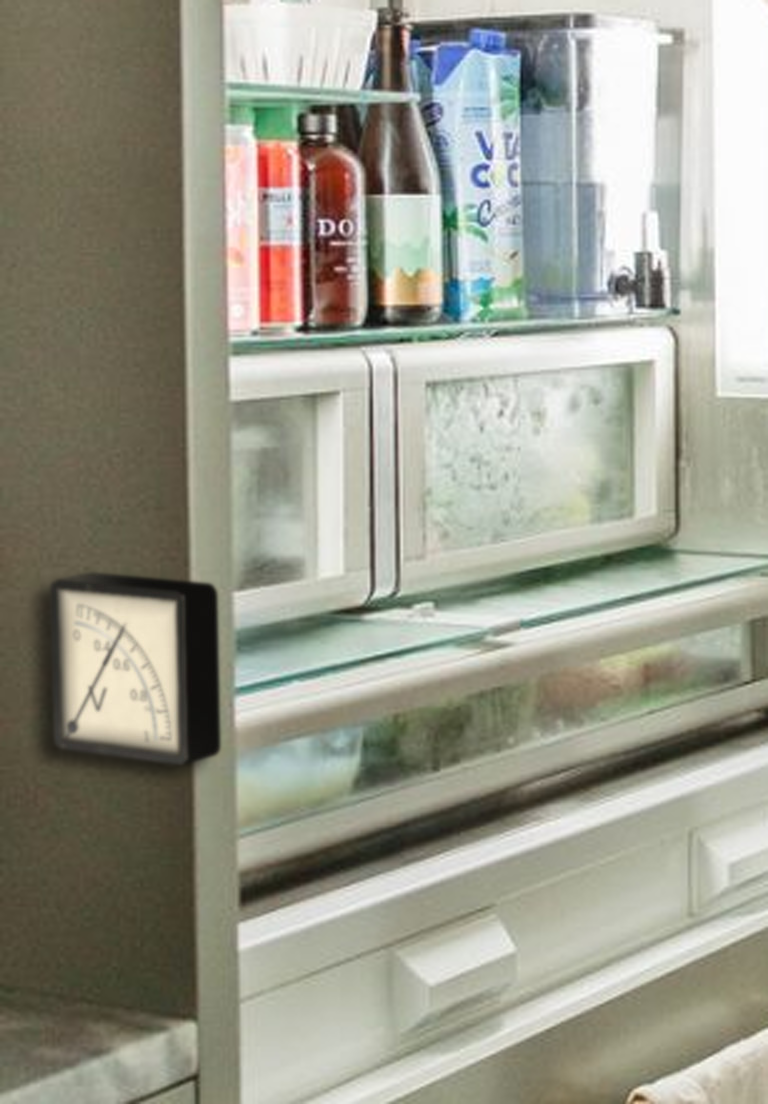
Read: 0.5 (V)
